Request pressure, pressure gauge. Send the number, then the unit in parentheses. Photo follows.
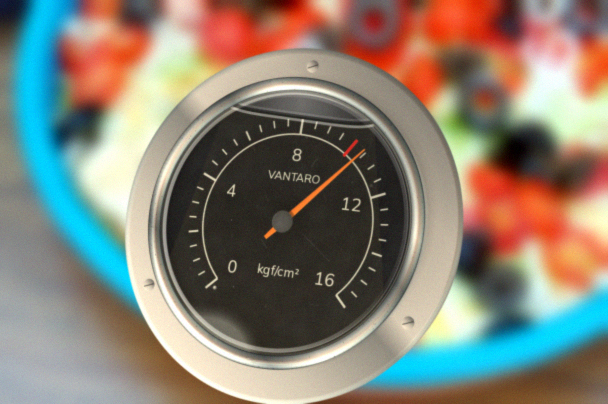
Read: 10.5 (kg/cm²)
